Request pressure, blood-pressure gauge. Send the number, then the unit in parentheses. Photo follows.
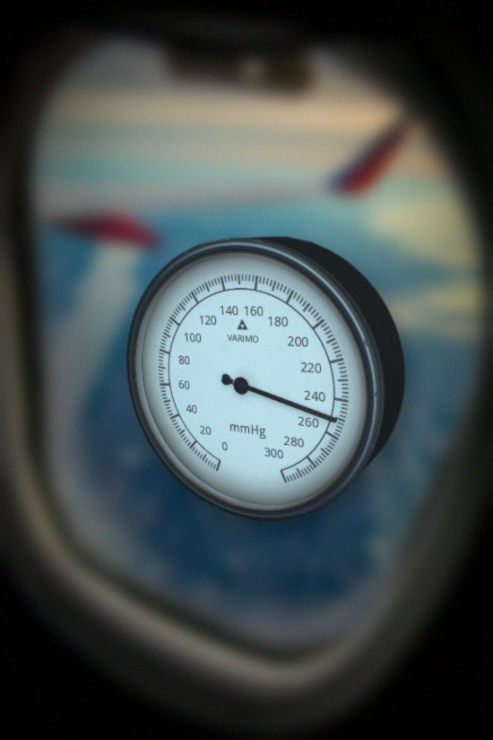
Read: 250 (mmHg)
